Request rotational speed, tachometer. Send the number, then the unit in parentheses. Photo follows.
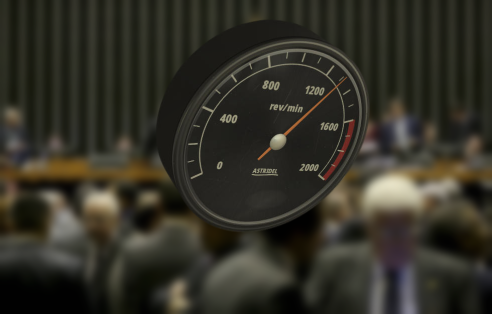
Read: 1300 (rpm)
